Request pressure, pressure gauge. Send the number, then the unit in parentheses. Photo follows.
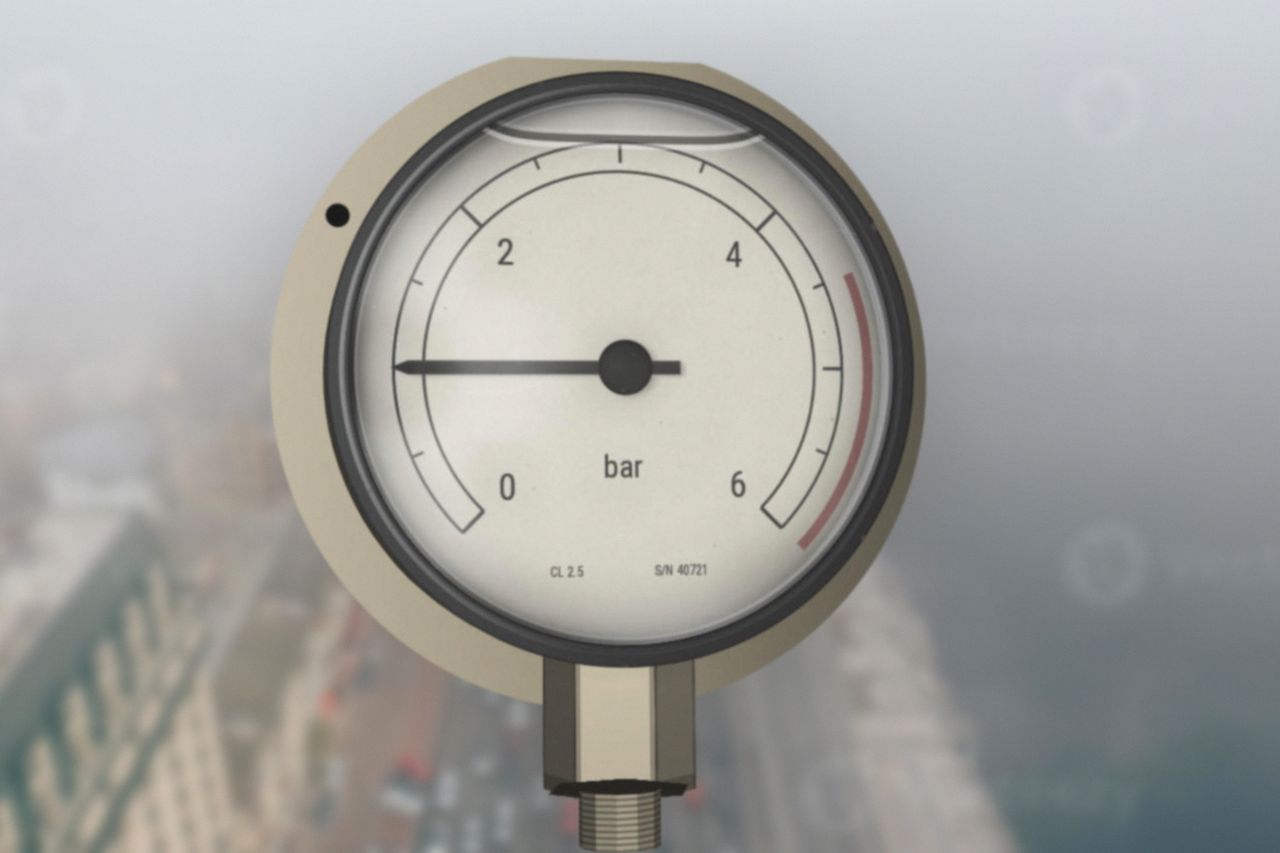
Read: 1 (bar)
